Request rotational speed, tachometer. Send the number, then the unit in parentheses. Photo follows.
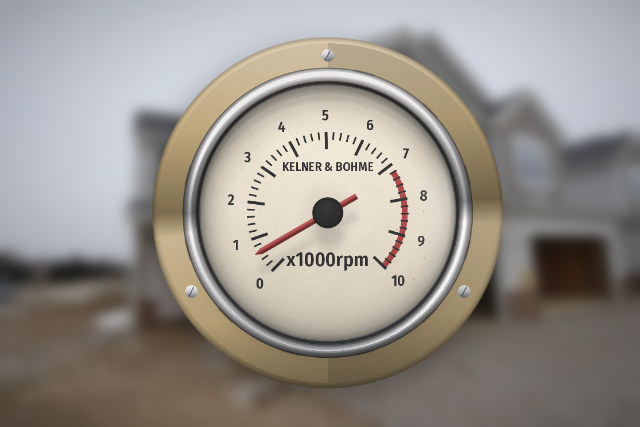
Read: 600 (rpm)
